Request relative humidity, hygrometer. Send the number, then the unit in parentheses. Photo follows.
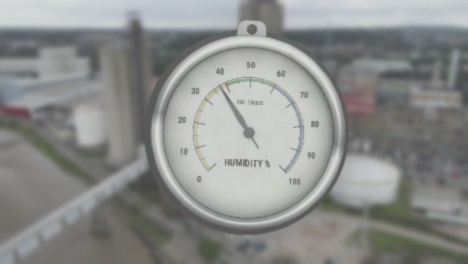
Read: 37.5 (%)
